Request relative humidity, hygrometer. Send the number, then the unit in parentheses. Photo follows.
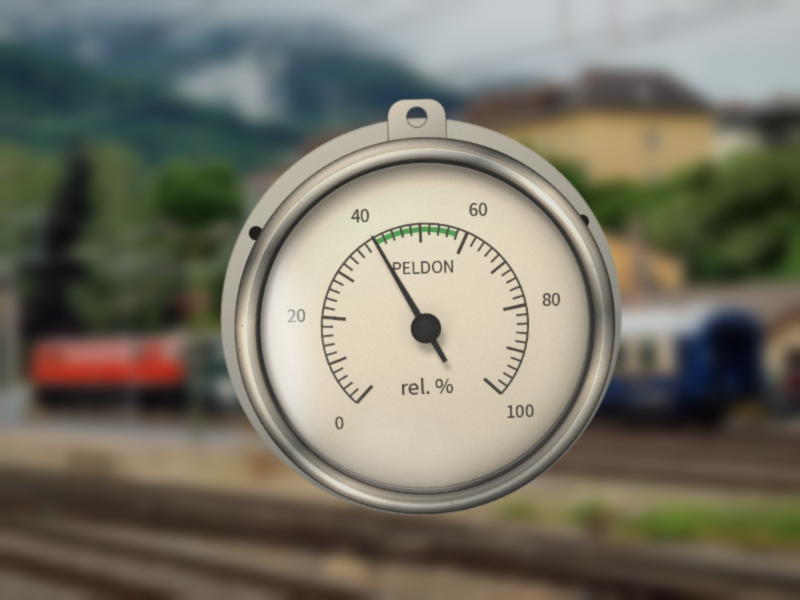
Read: 40 (%)
